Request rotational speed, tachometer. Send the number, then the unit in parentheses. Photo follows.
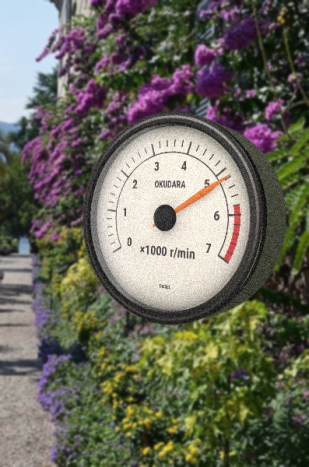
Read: 5200 (rpm)
